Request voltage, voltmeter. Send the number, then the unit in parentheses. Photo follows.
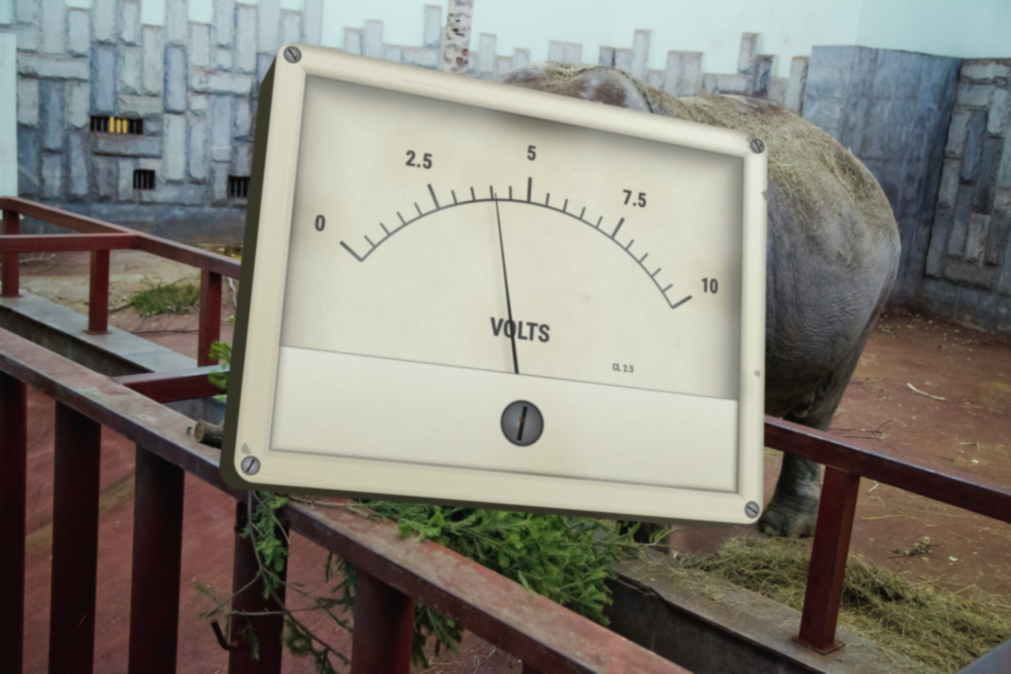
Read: 4 (V)
